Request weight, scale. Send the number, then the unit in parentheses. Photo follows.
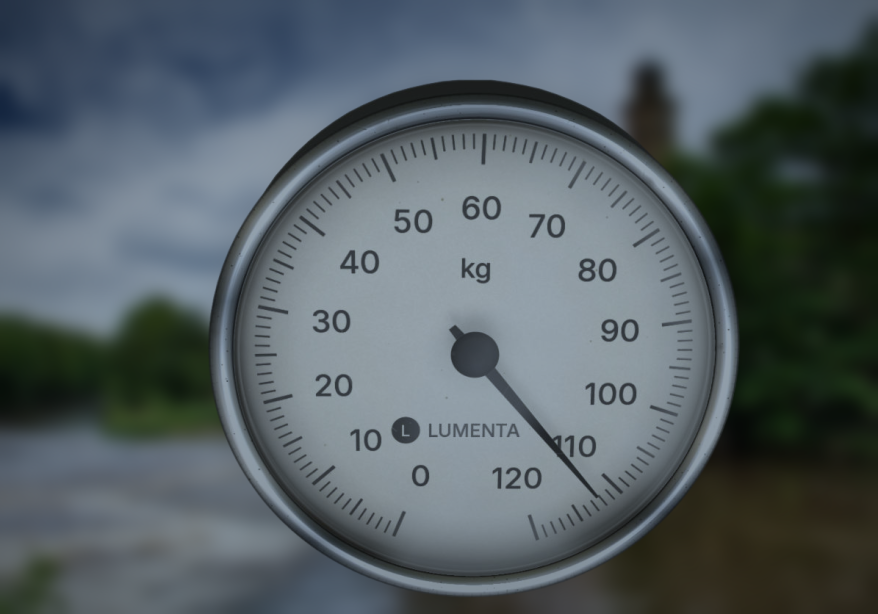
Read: 112 (kg)
